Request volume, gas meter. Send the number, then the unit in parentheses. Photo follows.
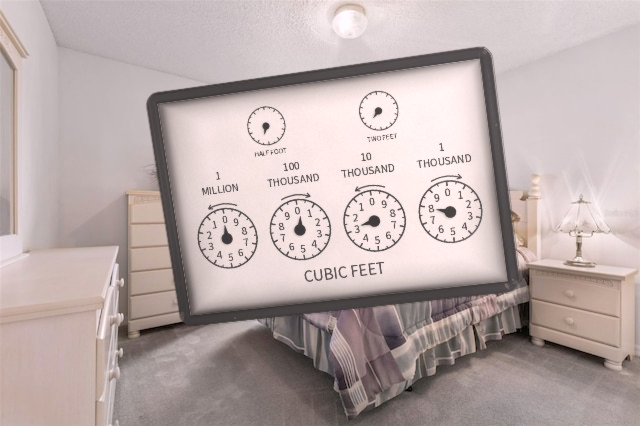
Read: 2800 (ft³)
